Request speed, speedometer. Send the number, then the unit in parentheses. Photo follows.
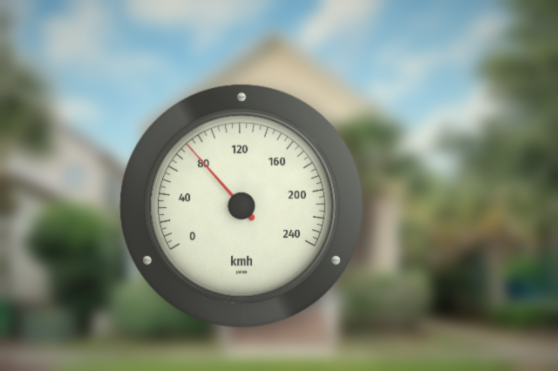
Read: 80 (km/h)
